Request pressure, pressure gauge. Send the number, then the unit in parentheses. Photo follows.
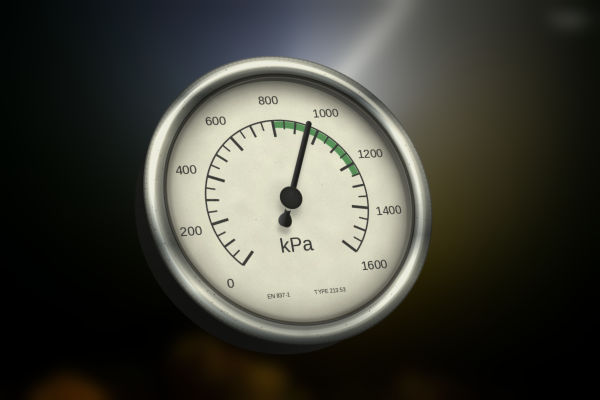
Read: 950 (kPa)
